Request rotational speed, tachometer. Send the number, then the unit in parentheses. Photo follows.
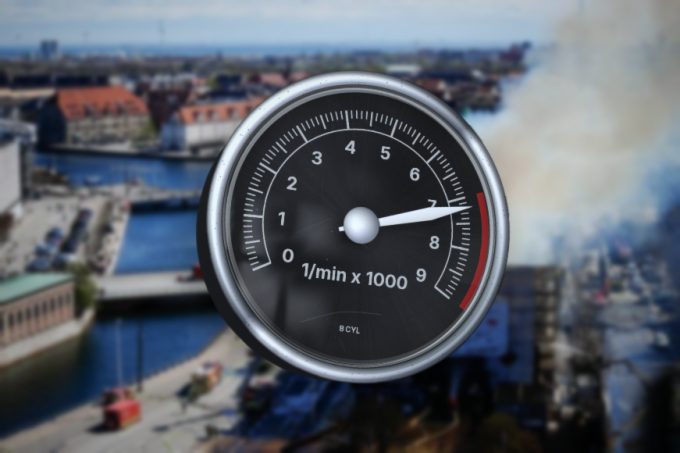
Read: 7200 (rpm)
